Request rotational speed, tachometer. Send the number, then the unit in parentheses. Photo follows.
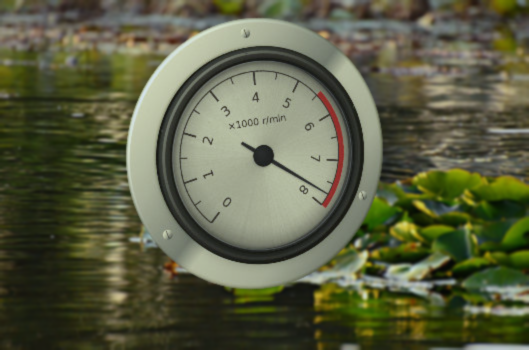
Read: 7750 (rpm)
